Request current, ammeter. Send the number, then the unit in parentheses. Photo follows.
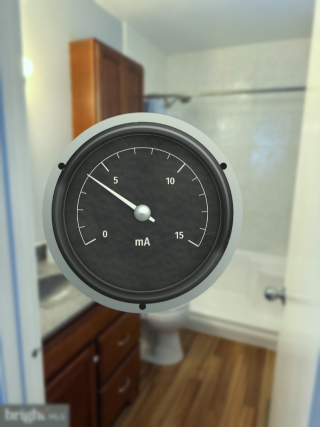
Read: 4 (mA)
